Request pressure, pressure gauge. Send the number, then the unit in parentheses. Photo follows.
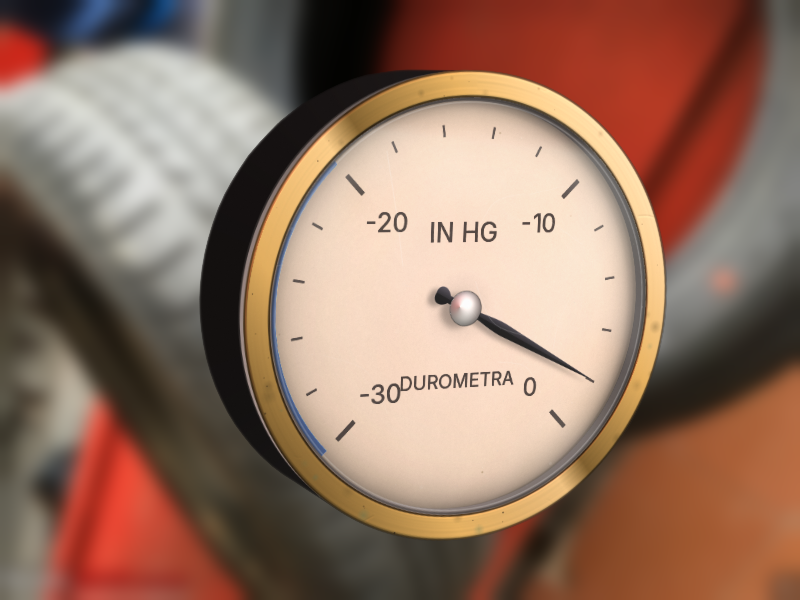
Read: -2 (inHg)
